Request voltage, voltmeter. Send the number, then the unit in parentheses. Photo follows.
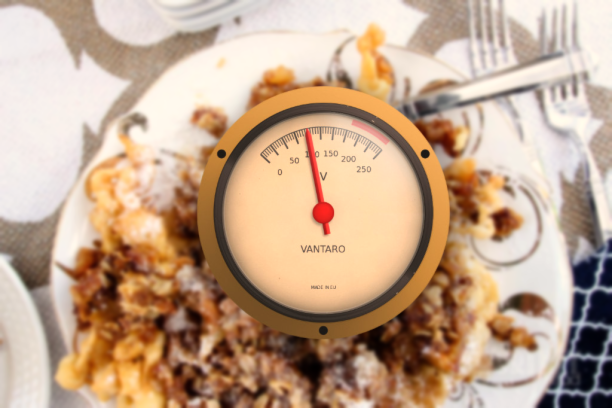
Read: 100 (V)
